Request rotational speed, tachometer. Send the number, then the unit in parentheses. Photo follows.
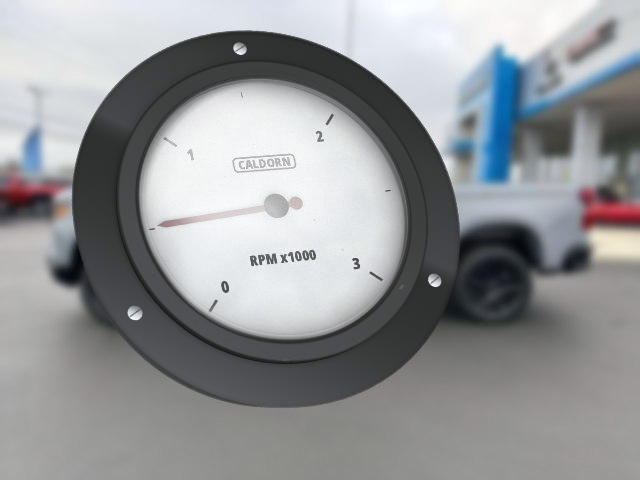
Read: 500 (rpm)
